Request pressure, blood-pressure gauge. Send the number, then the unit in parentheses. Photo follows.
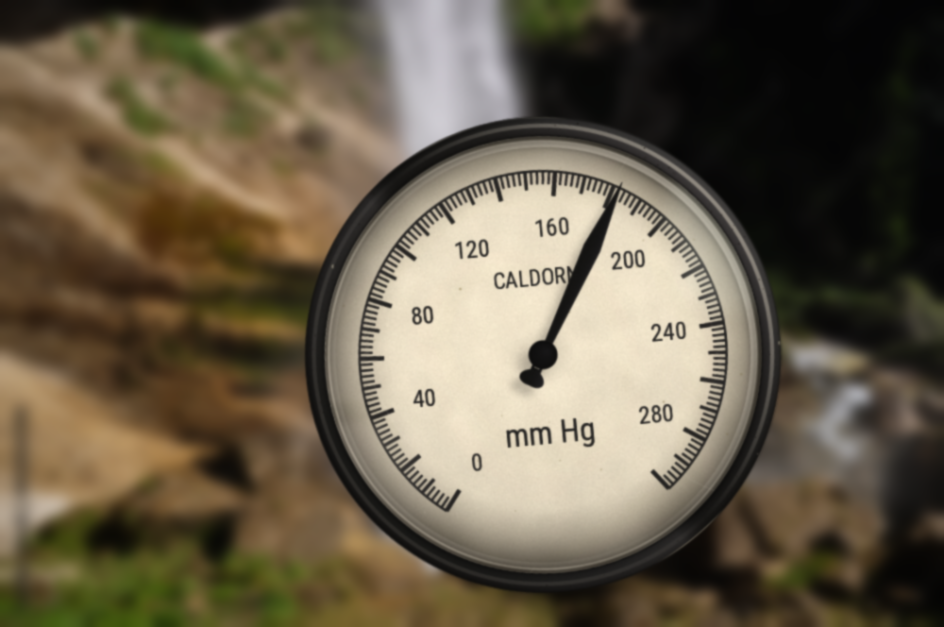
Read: 182 (mmHg)
